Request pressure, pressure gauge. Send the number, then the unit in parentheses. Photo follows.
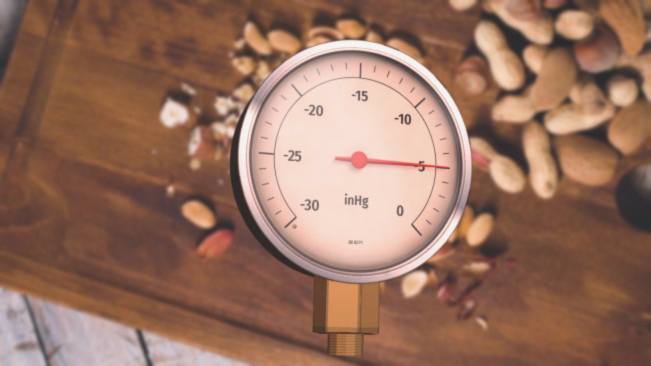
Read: -5 (inHg)
